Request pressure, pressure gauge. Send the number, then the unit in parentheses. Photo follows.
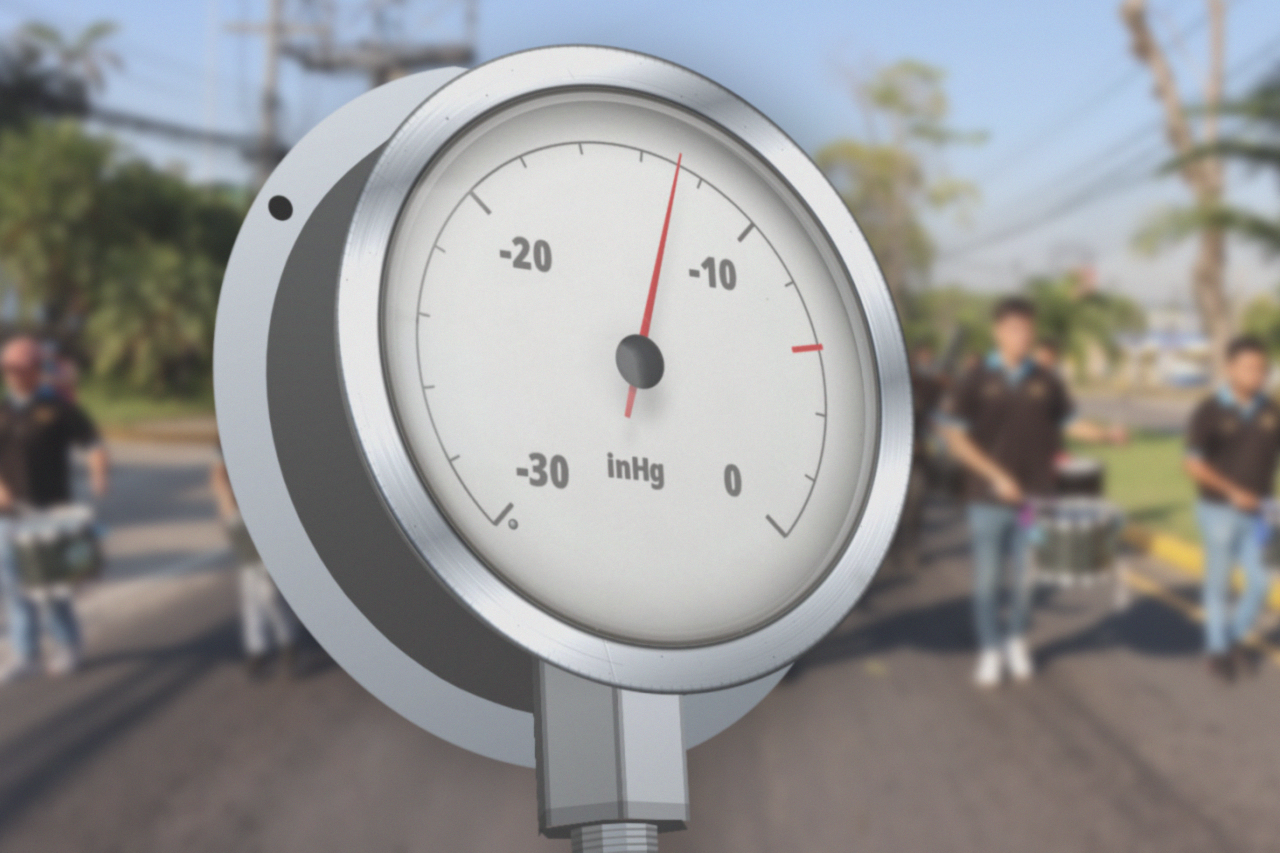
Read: -13 (inHg)
